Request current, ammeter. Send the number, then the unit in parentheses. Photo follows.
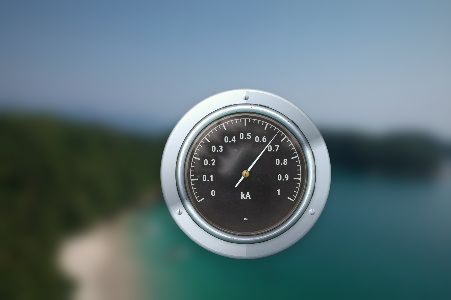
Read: 0.66 (kA)
